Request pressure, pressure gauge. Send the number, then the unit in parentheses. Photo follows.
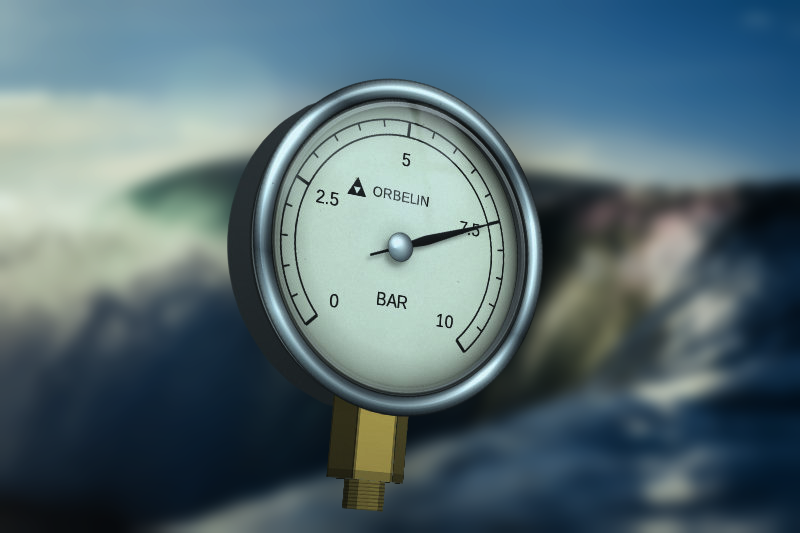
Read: 7.5 (bar)
